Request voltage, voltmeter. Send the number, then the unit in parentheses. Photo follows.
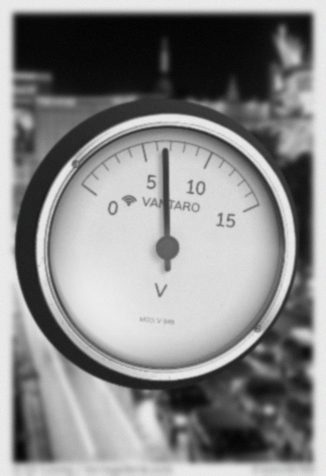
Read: 6.5 (V)
